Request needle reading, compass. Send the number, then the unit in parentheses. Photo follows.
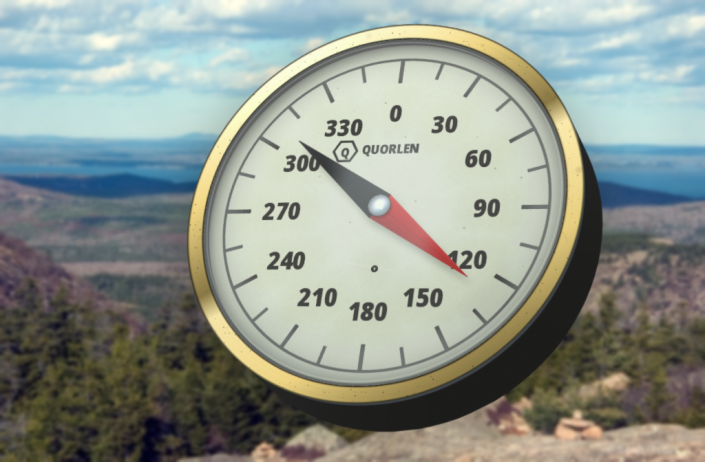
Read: 127.5 (°)
